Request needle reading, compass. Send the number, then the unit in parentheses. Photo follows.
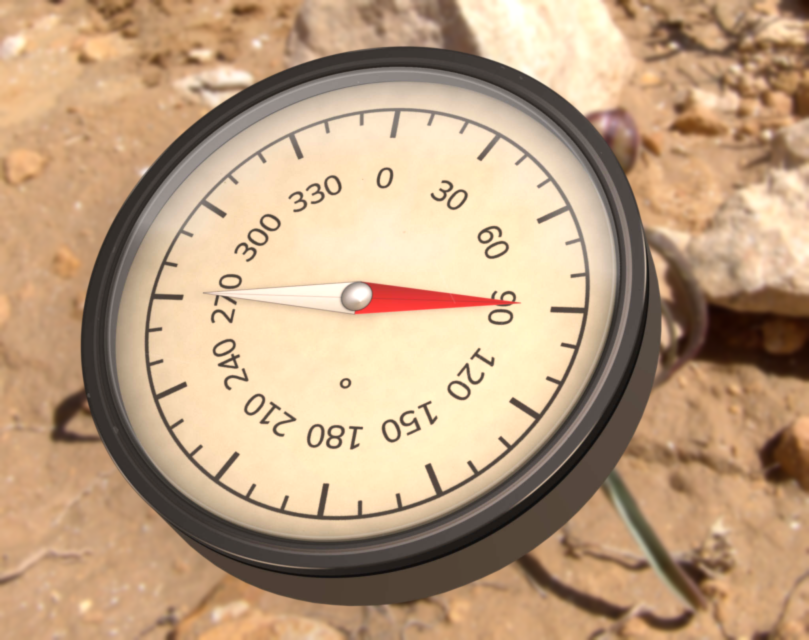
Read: 90 (°)
